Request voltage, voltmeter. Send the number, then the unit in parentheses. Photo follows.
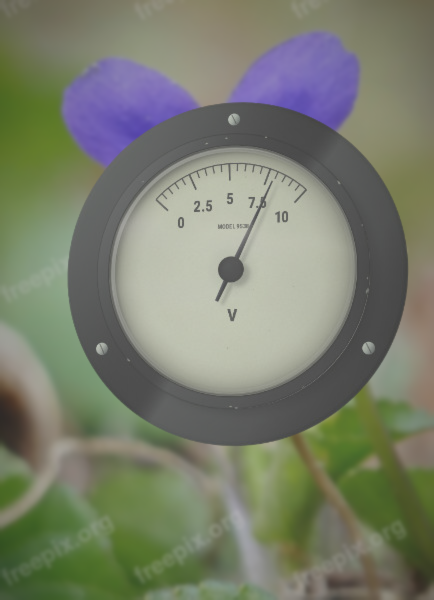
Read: 8 (V)
